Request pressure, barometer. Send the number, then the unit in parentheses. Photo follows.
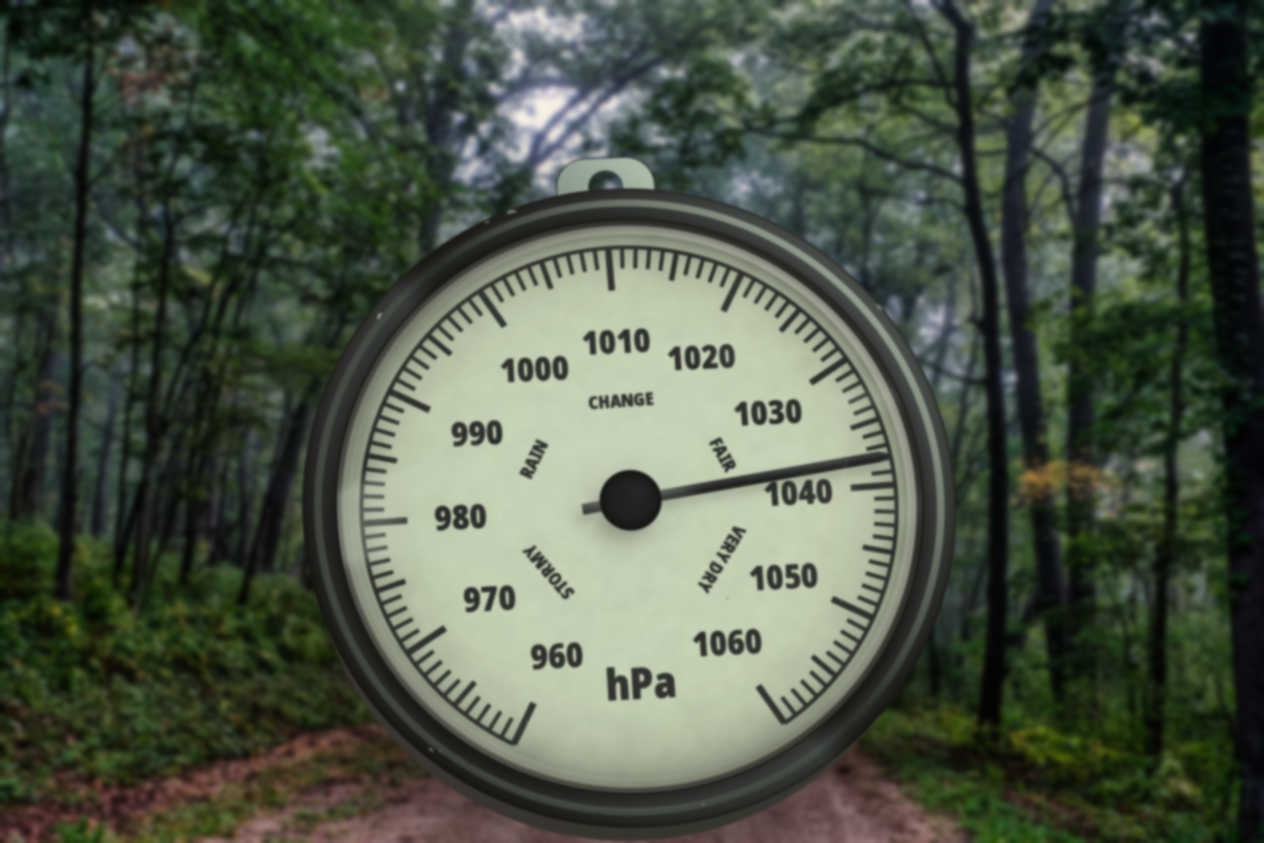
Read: 1038 (hPa)
